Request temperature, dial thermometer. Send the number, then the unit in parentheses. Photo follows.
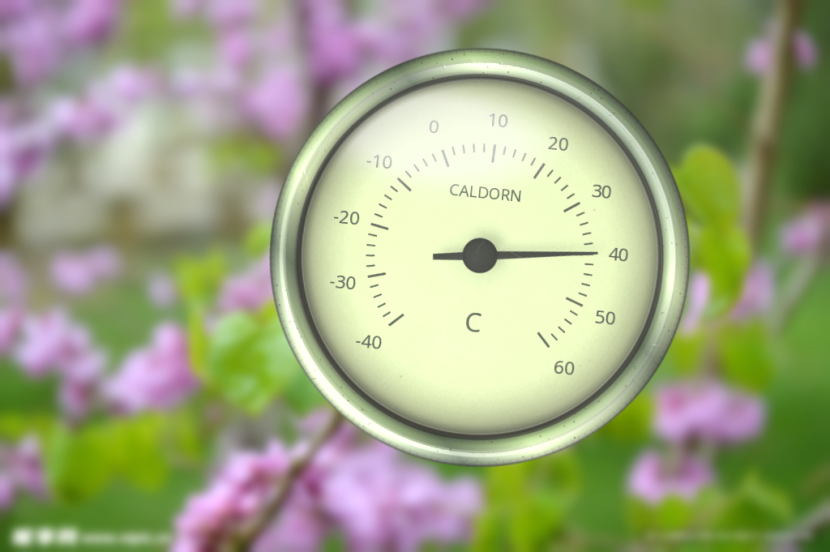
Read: 40 (°C)
